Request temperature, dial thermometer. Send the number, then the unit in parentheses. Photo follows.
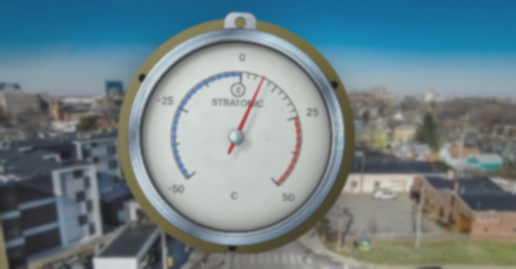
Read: 7.5 (°C)
